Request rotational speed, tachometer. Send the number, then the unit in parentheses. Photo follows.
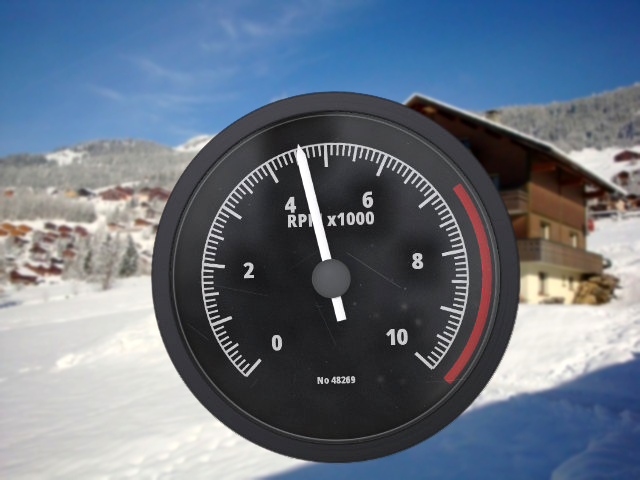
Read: 4600 (rpm)
